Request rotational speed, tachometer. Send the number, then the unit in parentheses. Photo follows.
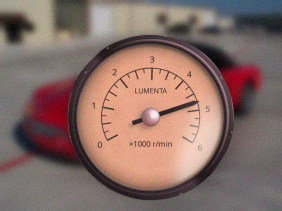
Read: 4750 (rpm)
